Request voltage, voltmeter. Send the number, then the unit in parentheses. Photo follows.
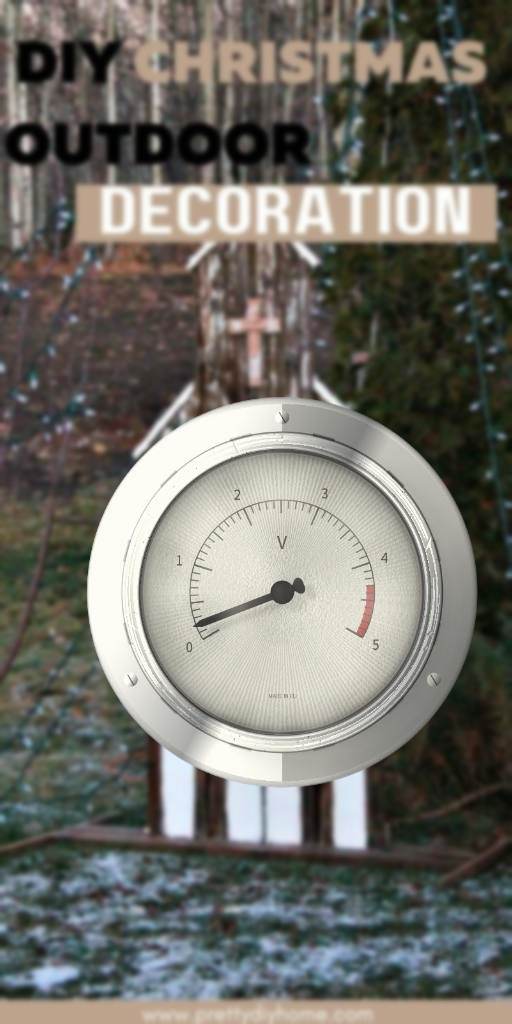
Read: 0.2 (V)
